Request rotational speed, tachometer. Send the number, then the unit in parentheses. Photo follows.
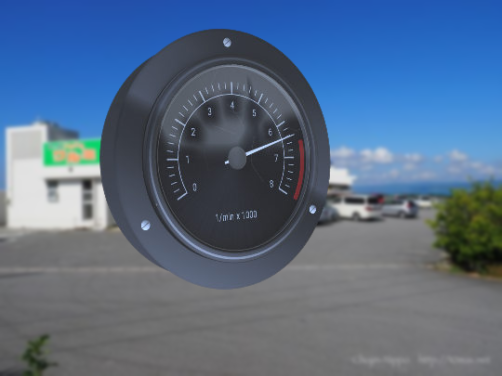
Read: 6400 (rpm)
